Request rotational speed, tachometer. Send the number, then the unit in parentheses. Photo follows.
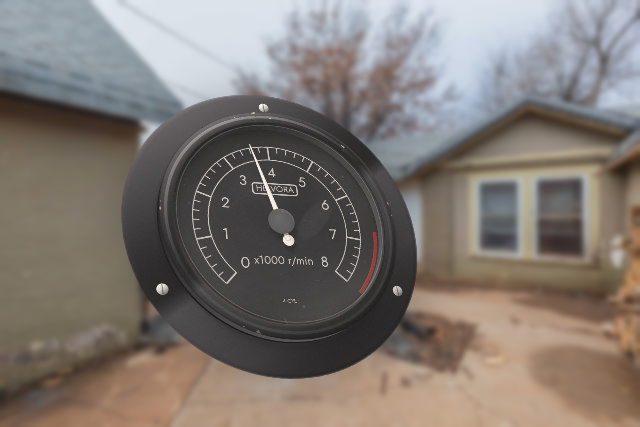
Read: 3600 (rpm)
